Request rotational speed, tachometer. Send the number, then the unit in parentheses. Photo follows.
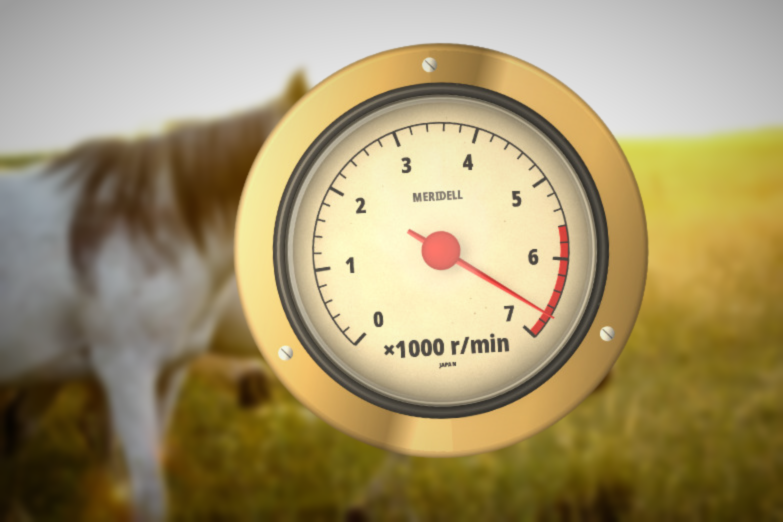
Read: 6700 (rpm)
